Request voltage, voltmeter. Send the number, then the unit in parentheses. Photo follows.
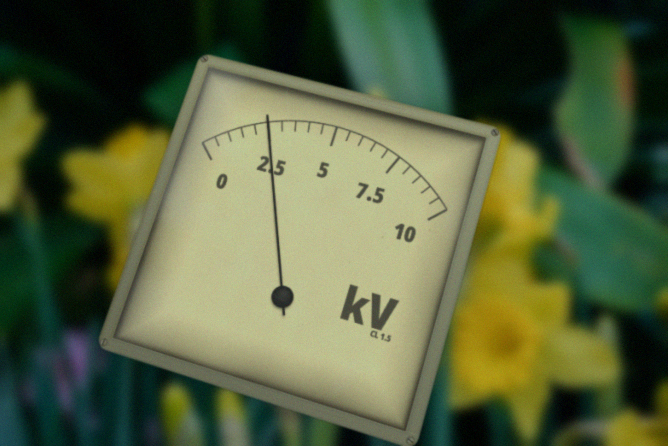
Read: 2.5 (kV)
